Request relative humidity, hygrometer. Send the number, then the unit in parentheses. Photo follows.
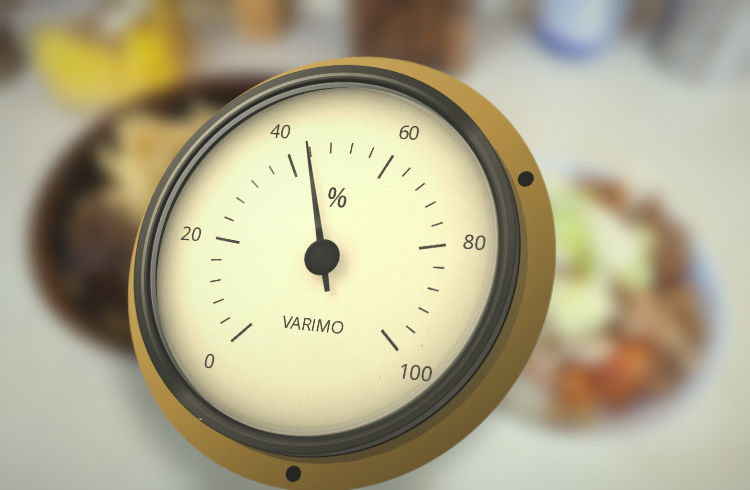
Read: 44 (%)
